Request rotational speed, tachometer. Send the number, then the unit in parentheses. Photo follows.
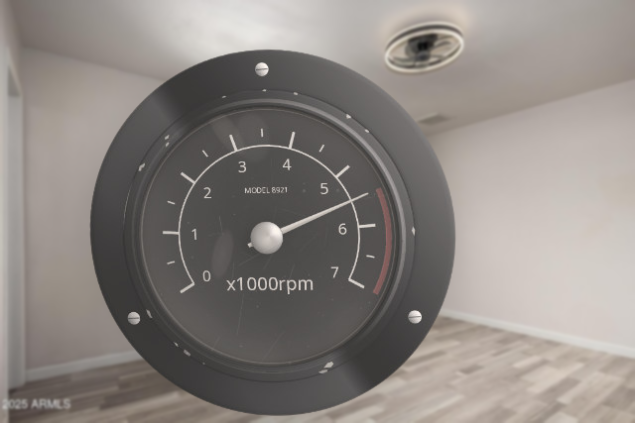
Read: 5500 (rpm)
